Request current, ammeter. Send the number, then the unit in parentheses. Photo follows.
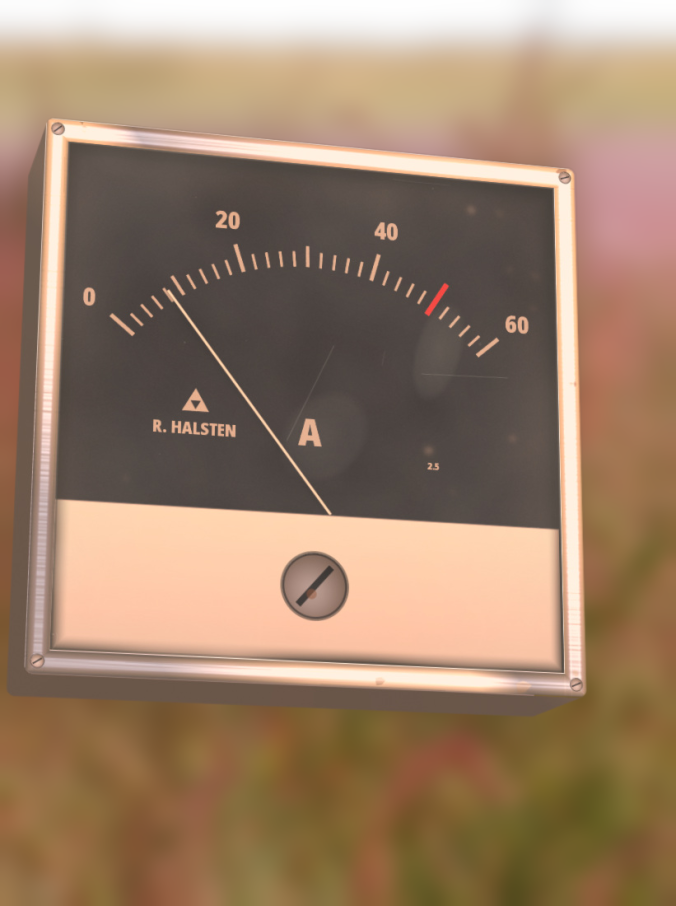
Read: 8 (A)
